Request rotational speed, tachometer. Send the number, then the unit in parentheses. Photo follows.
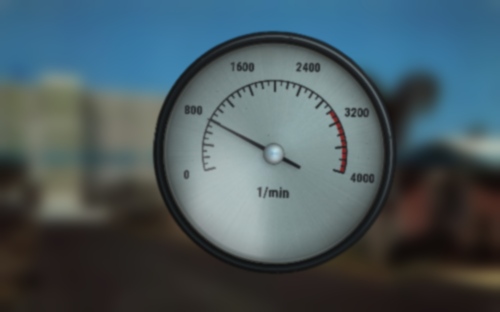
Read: 800 (rpm)
